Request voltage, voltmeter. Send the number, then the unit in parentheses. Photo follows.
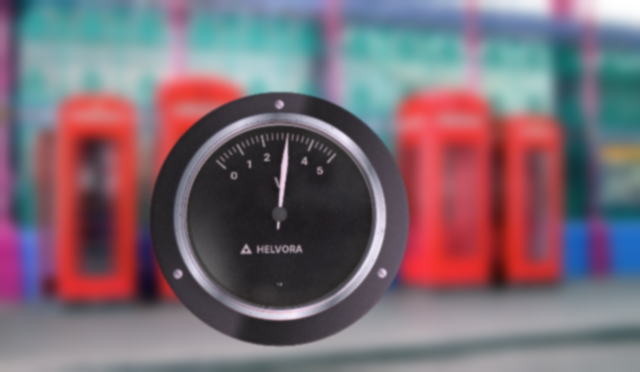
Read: 3 (V)
